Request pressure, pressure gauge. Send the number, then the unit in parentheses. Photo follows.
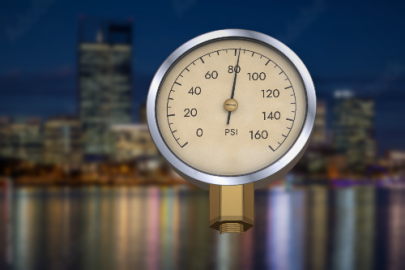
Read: 82.5 (psi)
